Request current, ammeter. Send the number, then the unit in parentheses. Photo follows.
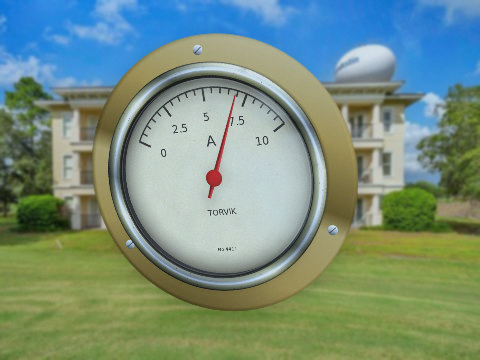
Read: 7 (A)
